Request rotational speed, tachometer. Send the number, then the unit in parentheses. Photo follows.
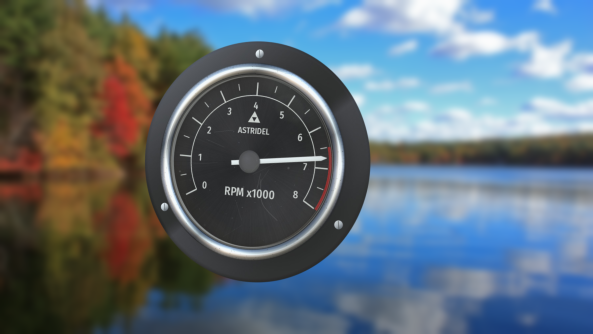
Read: 6750 (rpm)
